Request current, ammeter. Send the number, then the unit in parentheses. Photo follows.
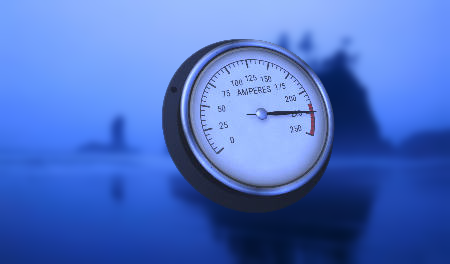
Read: 225 (A)
